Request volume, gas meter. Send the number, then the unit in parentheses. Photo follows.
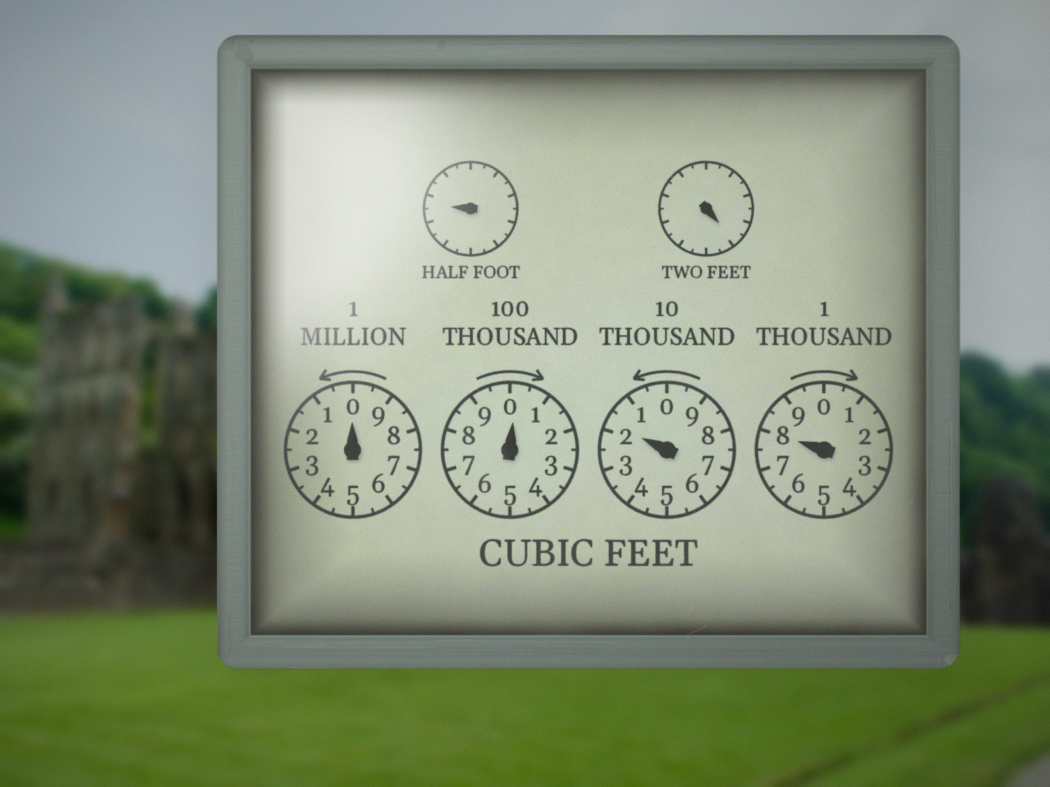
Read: 1800 (ft³)
